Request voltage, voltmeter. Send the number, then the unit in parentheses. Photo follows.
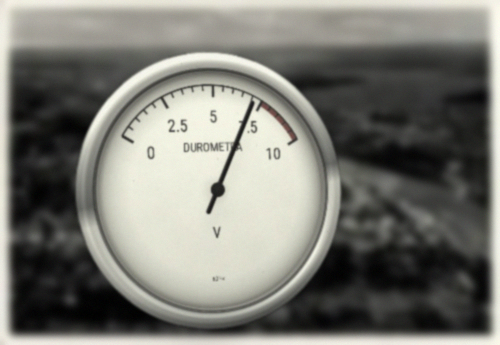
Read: 7 (V)
